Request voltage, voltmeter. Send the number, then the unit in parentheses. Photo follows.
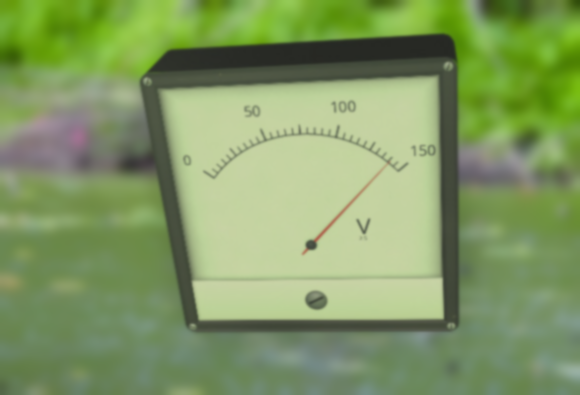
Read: 140 (V)
